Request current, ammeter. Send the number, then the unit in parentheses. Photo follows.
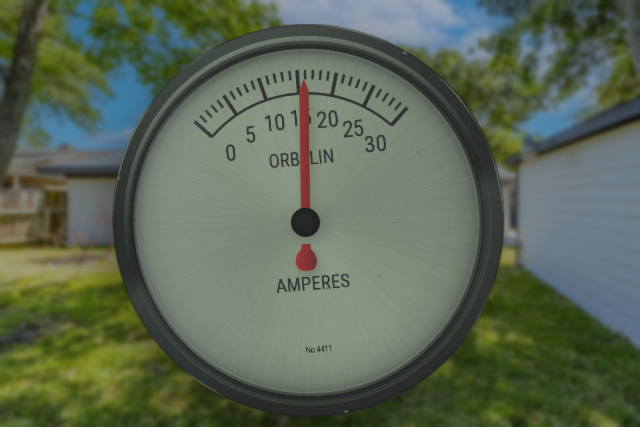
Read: 16 (A)
